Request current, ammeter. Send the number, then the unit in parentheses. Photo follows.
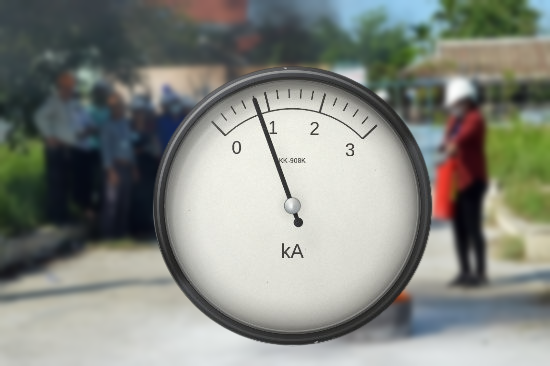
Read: 0.8 (kA)
